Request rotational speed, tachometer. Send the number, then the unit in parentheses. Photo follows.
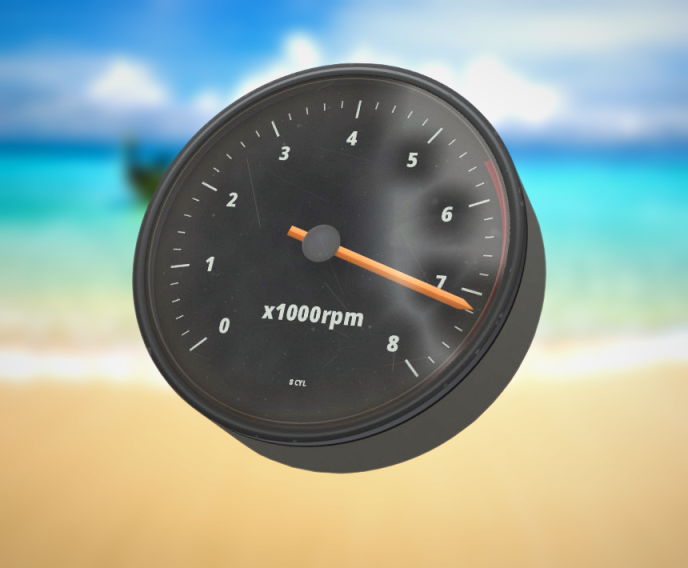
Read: 7200 (rpm)
